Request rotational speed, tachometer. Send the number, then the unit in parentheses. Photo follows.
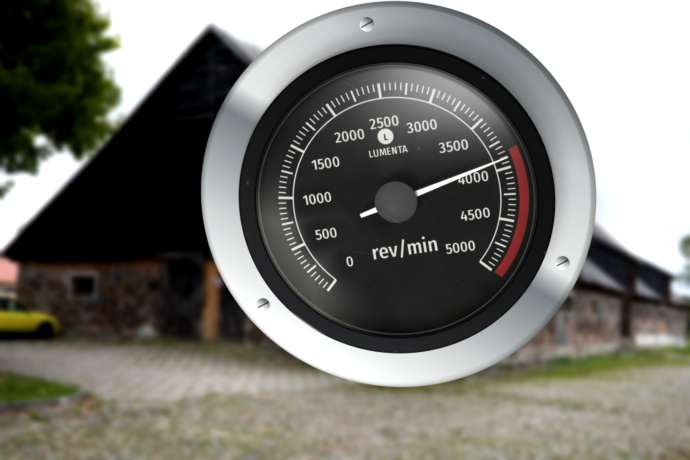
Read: 3900 (rpm)
